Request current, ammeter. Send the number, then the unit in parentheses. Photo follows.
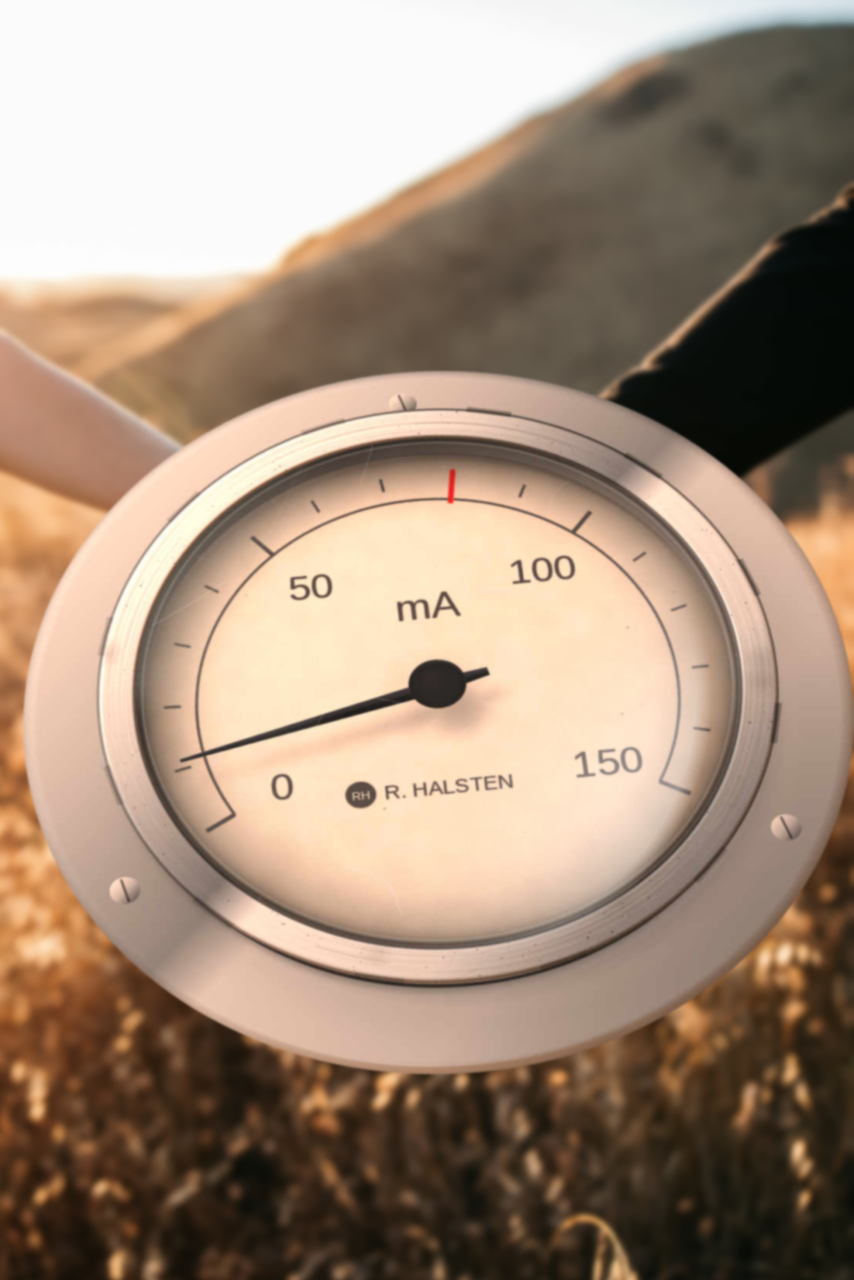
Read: 10 (mA)
